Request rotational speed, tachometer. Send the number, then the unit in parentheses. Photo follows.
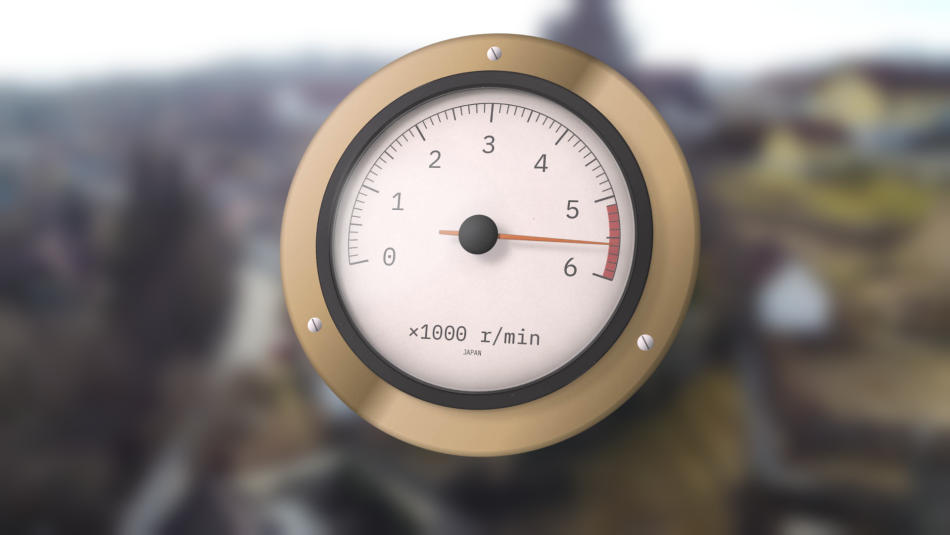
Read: 5600 (rpm)
